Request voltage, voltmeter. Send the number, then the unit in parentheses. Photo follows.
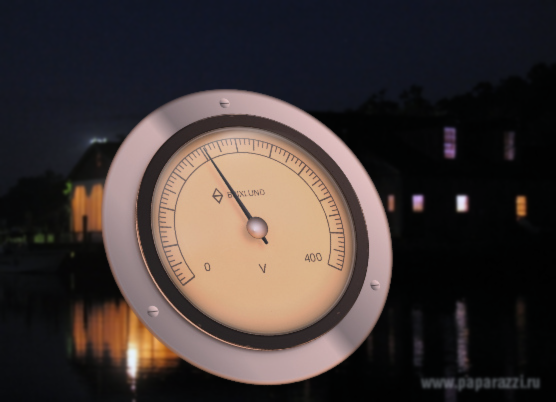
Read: 160 (V)
